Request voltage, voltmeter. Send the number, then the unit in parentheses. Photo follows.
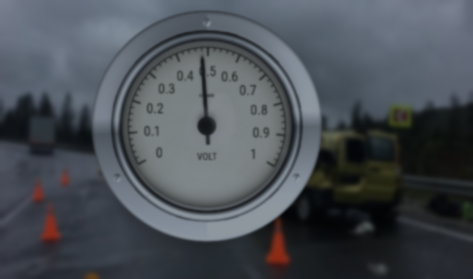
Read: 0.48 (V)
